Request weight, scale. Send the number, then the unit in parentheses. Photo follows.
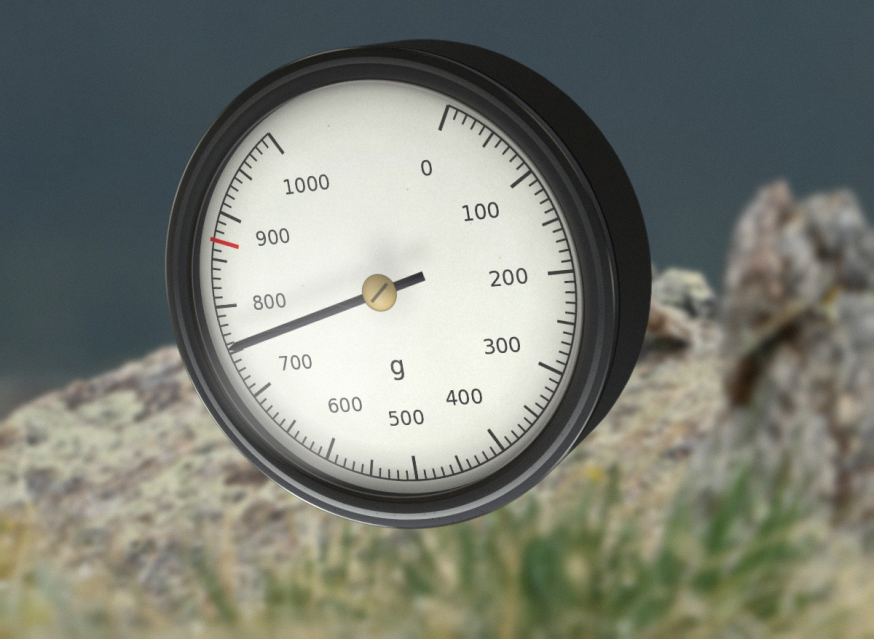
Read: 755 (g)
